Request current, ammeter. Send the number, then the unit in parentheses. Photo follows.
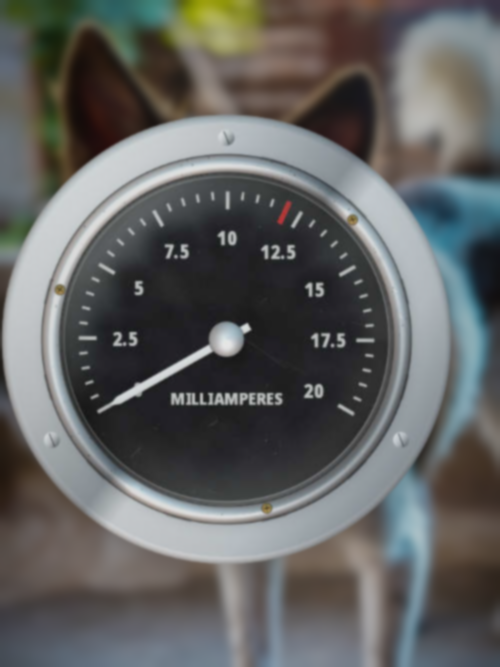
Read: 0 (mA)
